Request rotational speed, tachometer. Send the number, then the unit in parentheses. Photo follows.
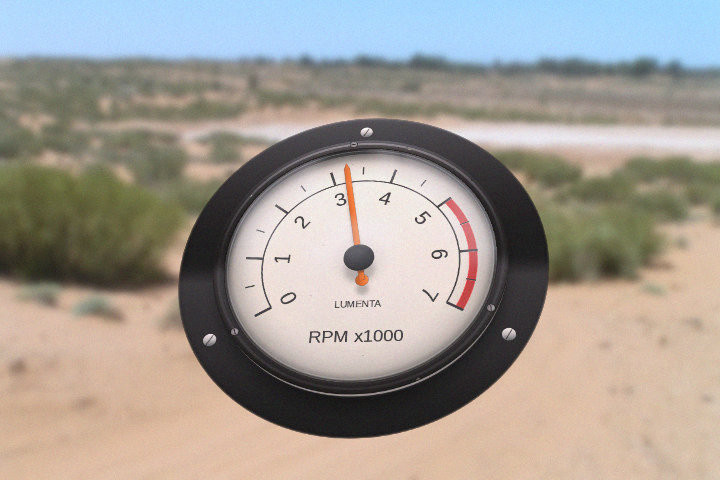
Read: 3250 (rpm)
